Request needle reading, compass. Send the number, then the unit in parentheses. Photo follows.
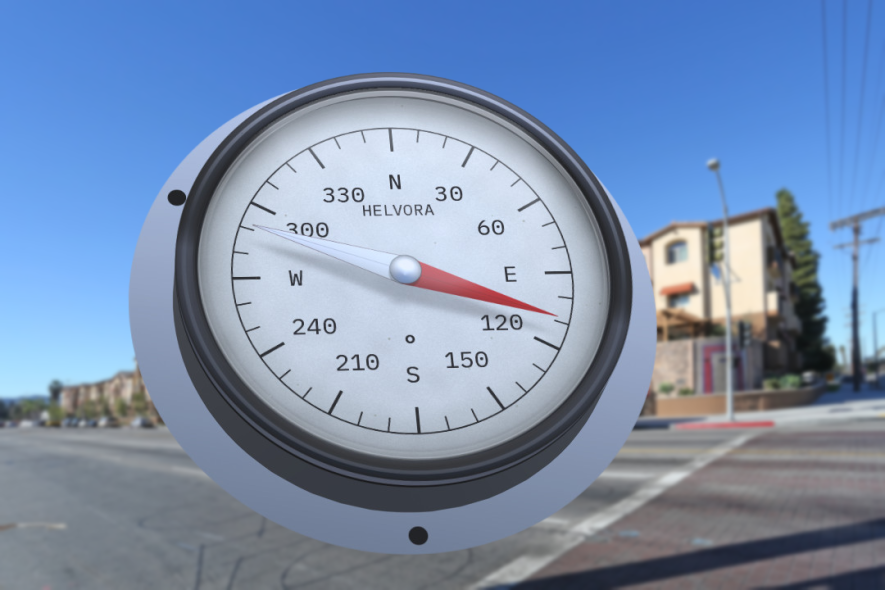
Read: 110 (°)
